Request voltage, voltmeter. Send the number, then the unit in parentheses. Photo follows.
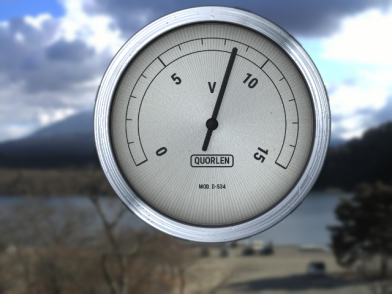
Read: 8.5 (V)
